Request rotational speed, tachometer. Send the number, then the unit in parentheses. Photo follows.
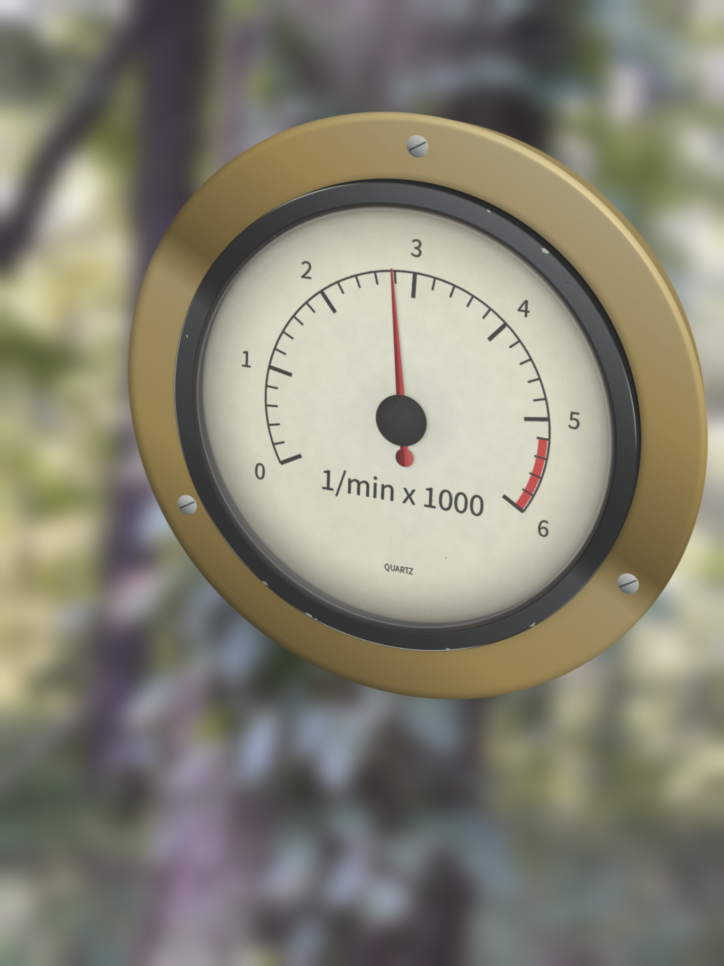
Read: 2800 (rpm)
